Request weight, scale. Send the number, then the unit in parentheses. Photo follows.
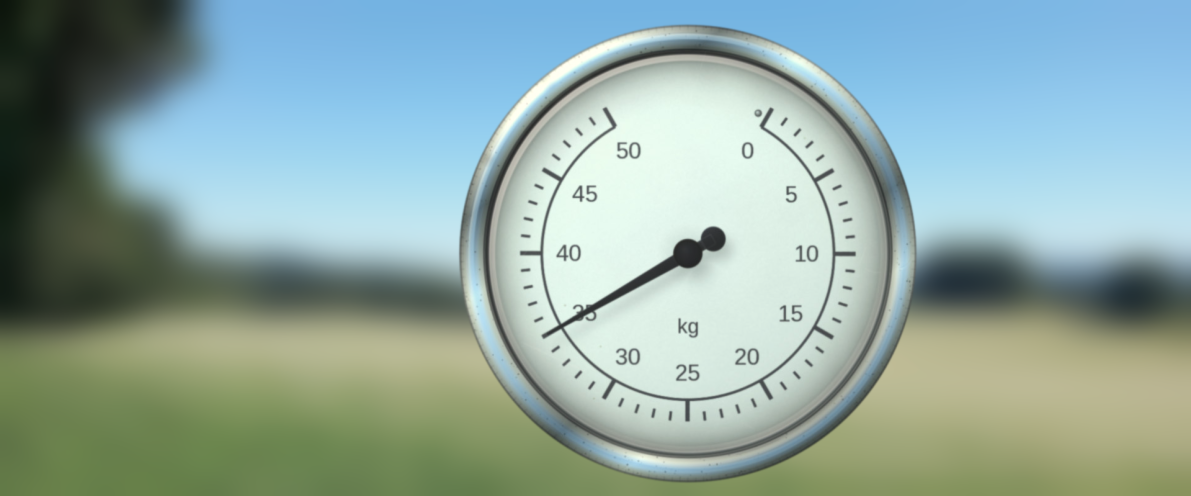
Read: 35 (kg)
